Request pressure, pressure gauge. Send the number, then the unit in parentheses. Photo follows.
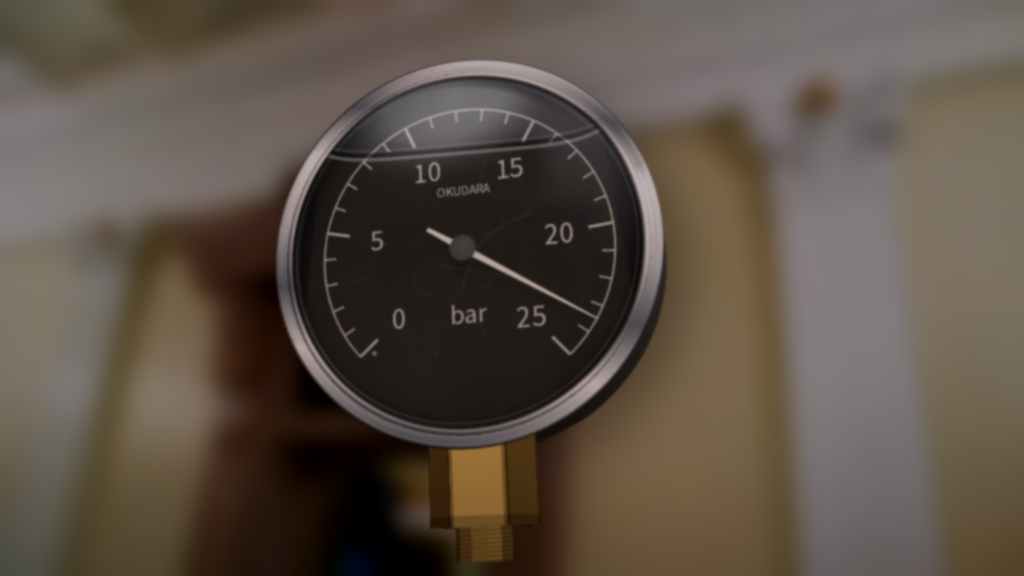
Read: 23.5 (bar)
